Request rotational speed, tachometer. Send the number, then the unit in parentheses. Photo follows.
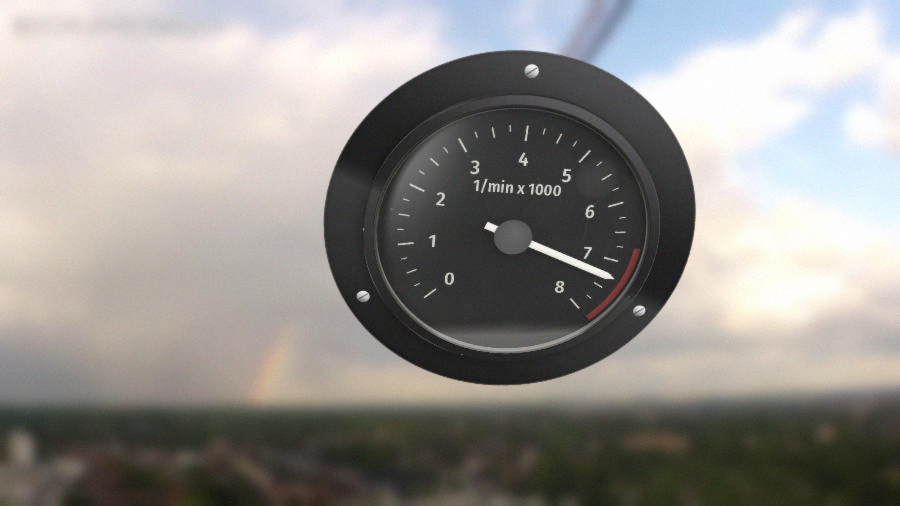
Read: 7250 (rpm)
